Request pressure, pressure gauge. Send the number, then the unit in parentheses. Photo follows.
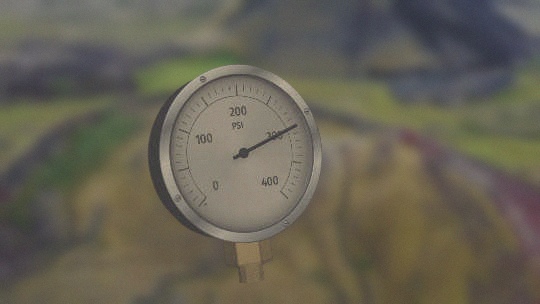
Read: 300 (psi)
